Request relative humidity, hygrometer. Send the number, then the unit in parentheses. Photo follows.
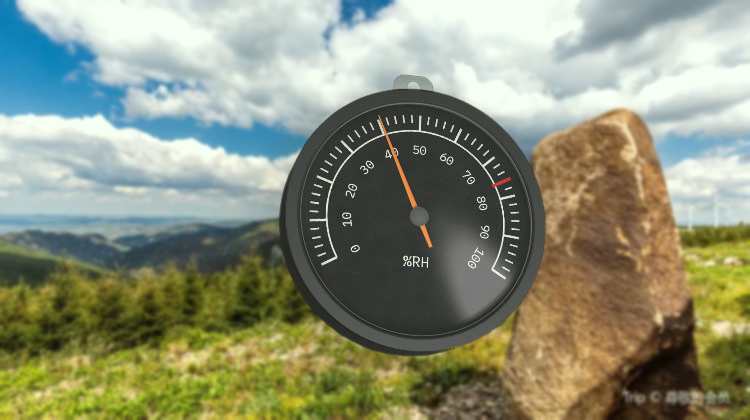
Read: 40 (%)
